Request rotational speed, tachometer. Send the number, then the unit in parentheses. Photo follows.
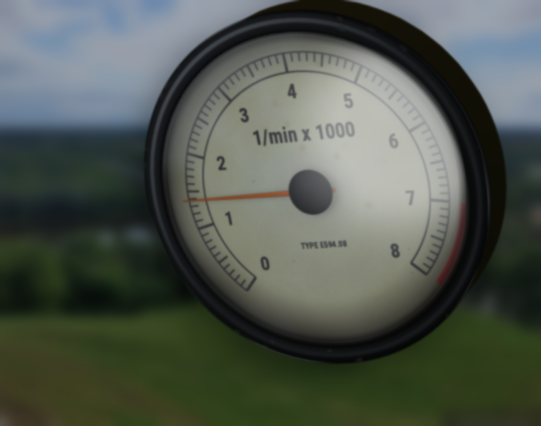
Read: 1400 (rpm)
